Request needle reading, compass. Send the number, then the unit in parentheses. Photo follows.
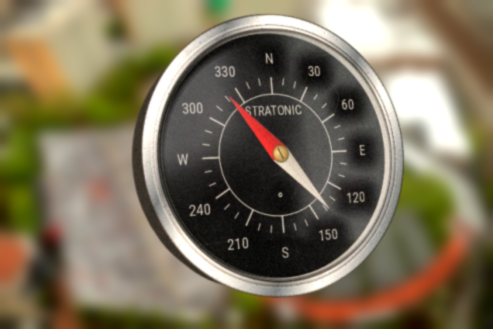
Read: 320 (°)
